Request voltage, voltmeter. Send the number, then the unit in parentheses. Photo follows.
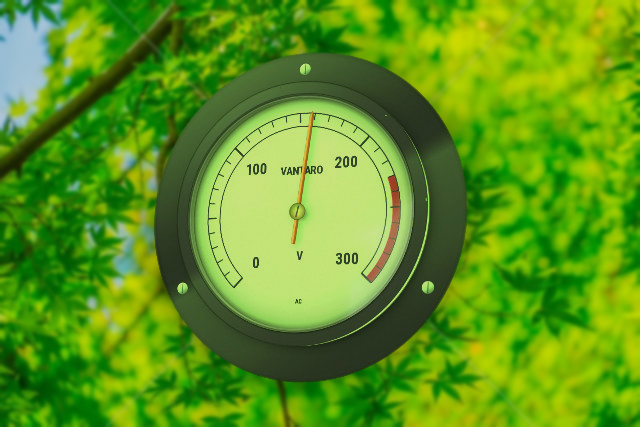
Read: 160 (V)
